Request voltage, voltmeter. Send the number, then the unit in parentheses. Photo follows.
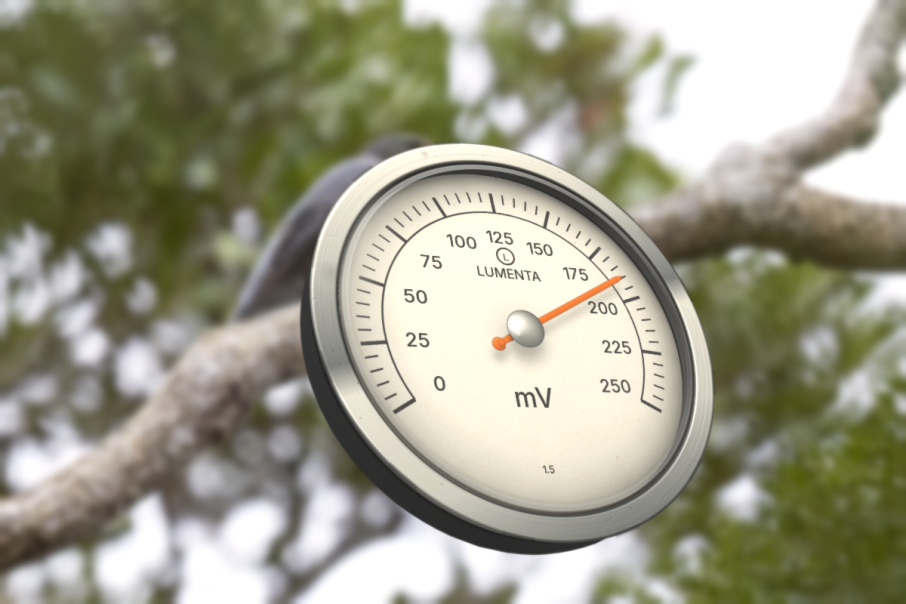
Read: 190 (mV)
